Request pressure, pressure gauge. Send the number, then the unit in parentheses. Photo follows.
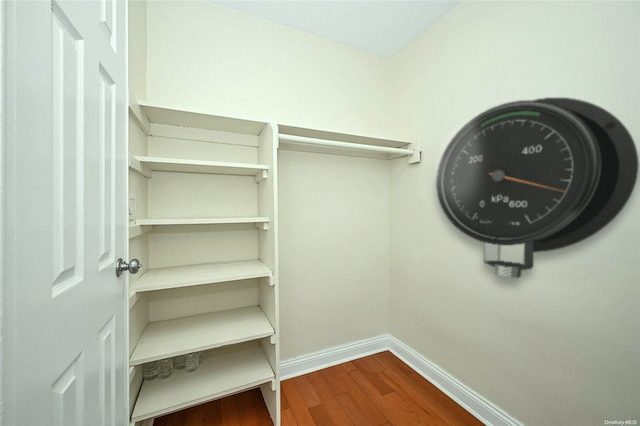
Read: 520 (kPa)
